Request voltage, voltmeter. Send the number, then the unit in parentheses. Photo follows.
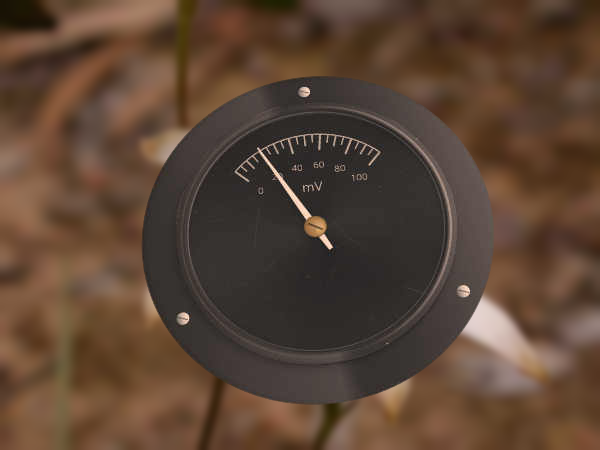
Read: 20 (mV)
